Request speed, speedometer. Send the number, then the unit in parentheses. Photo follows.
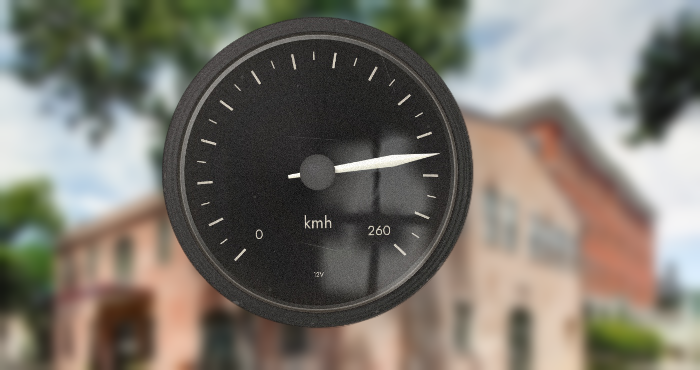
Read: 210 (km/h)
